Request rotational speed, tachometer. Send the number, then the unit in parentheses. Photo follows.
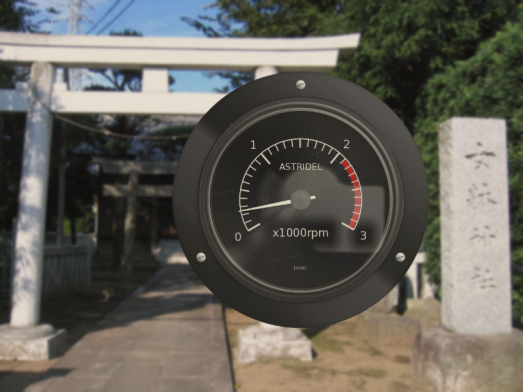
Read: 250 (rpm)
